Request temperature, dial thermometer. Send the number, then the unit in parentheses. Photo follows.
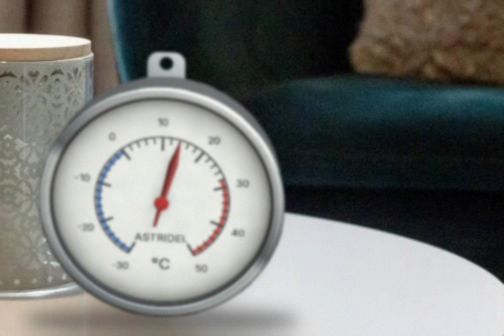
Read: 14 (°C)
